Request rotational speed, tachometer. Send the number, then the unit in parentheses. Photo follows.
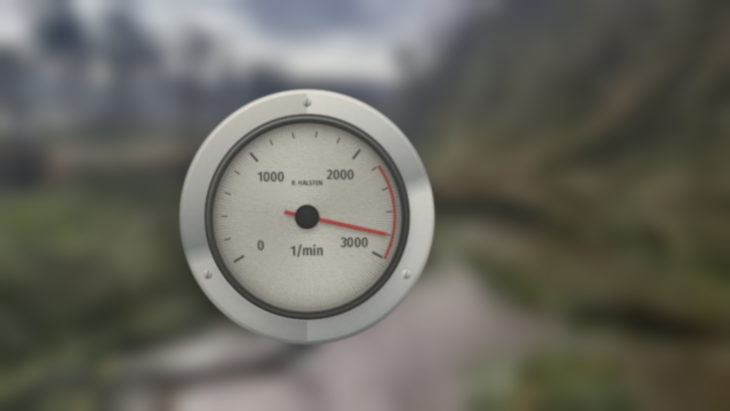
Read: 2800 (rpm)
